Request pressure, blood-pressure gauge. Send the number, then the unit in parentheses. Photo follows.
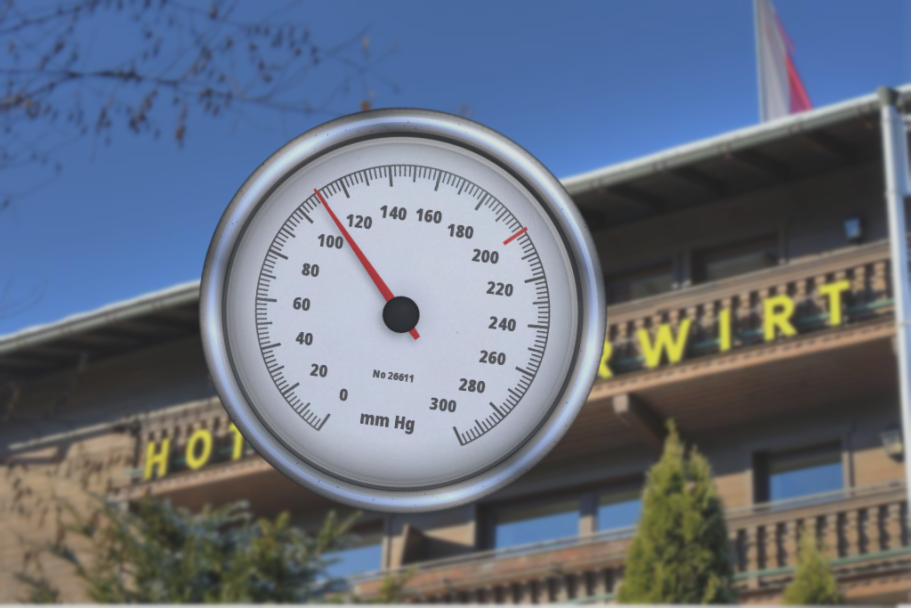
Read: 110 (mmHg)
